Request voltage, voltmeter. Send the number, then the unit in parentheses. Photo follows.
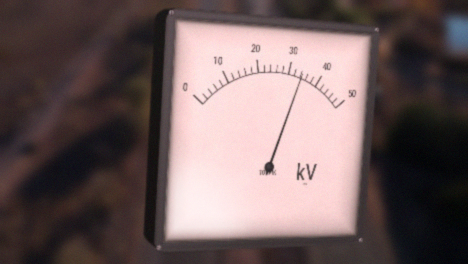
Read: 34 (kV)
